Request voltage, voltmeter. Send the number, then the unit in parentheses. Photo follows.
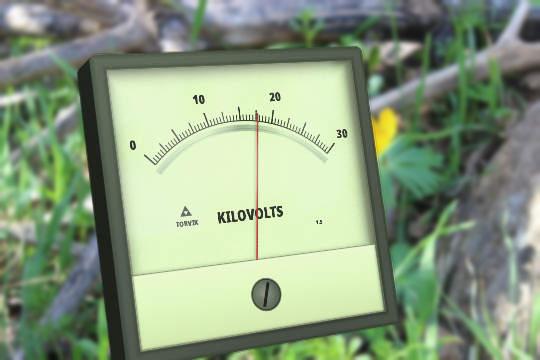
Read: 17.5 (kV)
